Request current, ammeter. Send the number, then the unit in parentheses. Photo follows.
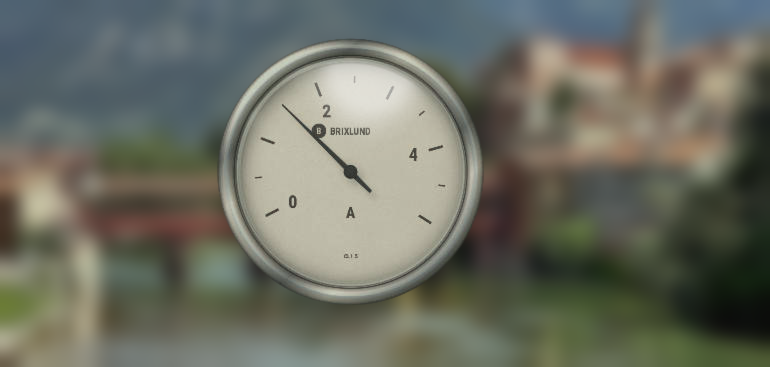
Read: 1.5 (A)
